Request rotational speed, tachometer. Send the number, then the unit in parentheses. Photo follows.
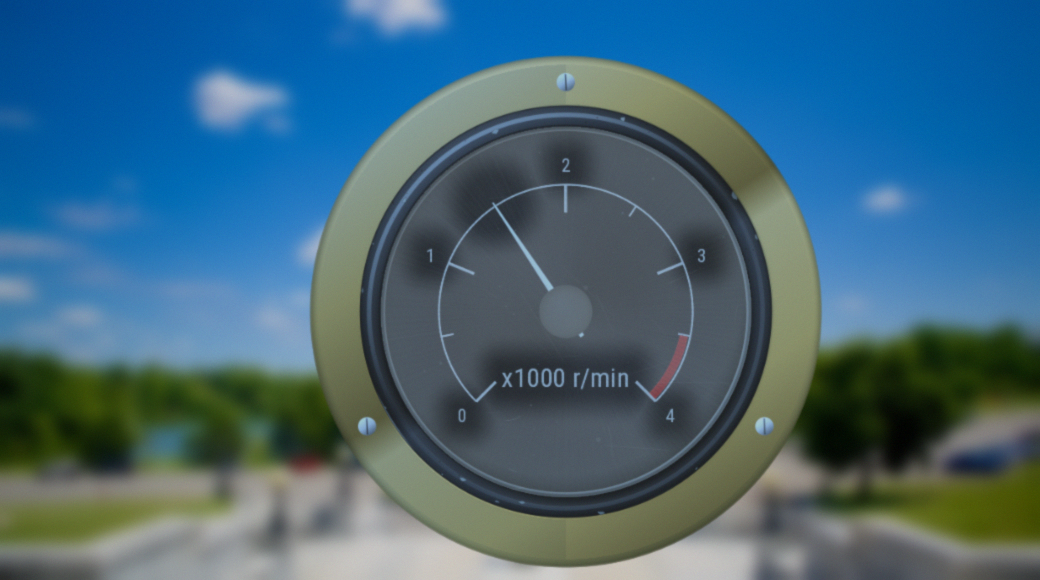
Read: 1500 (rpm)
